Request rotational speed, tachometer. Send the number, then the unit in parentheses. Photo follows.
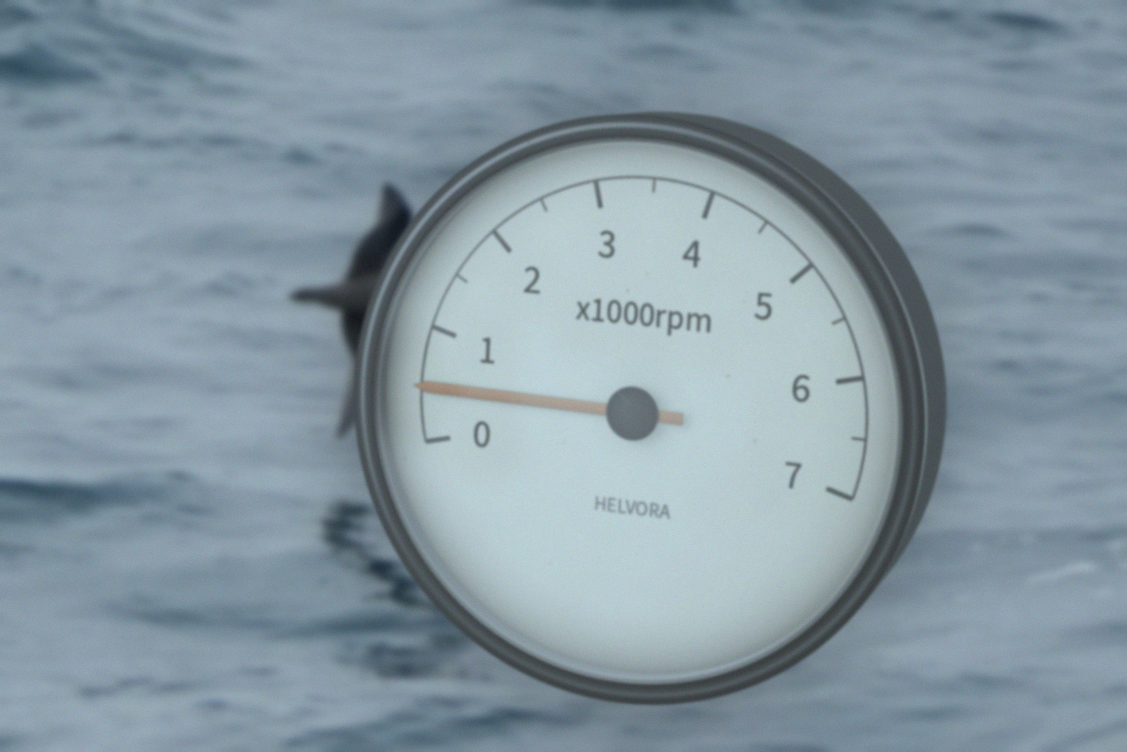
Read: 500 (rpm)
